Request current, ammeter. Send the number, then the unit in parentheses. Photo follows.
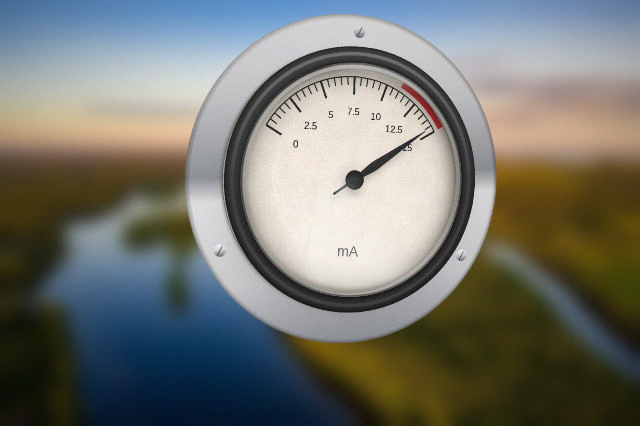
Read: 14.5 (mA)
